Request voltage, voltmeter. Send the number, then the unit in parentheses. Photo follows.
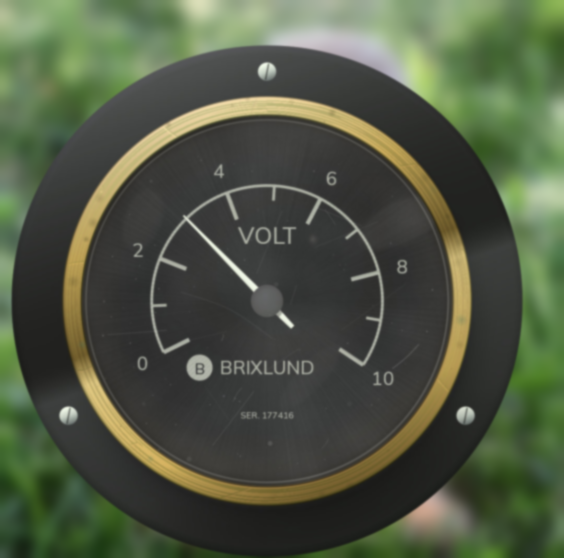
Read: 3 (V)
